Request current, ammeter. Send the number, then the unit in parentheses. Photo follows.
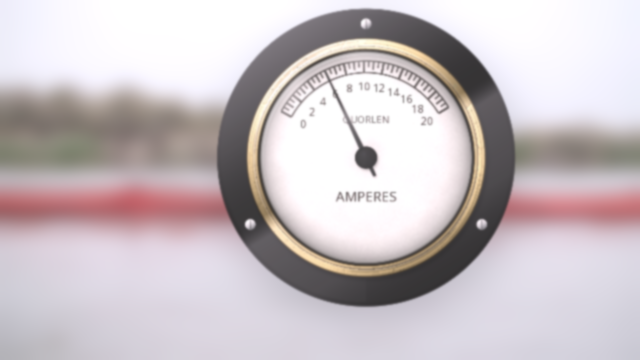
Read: 6 (A)
